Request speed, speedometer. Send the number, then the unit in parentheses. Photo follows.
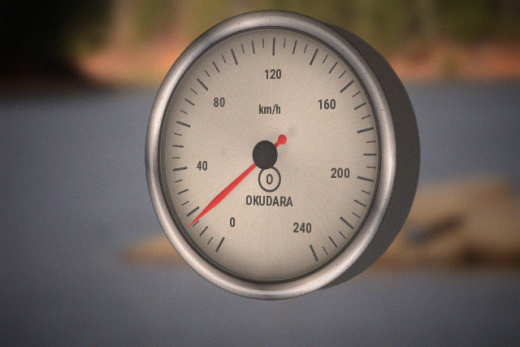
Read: 15 (km/h)
